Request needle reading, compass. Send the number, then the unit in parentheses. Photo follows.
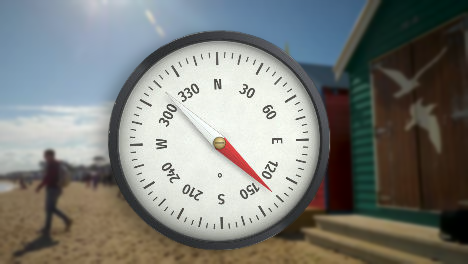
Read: 135 (°)
